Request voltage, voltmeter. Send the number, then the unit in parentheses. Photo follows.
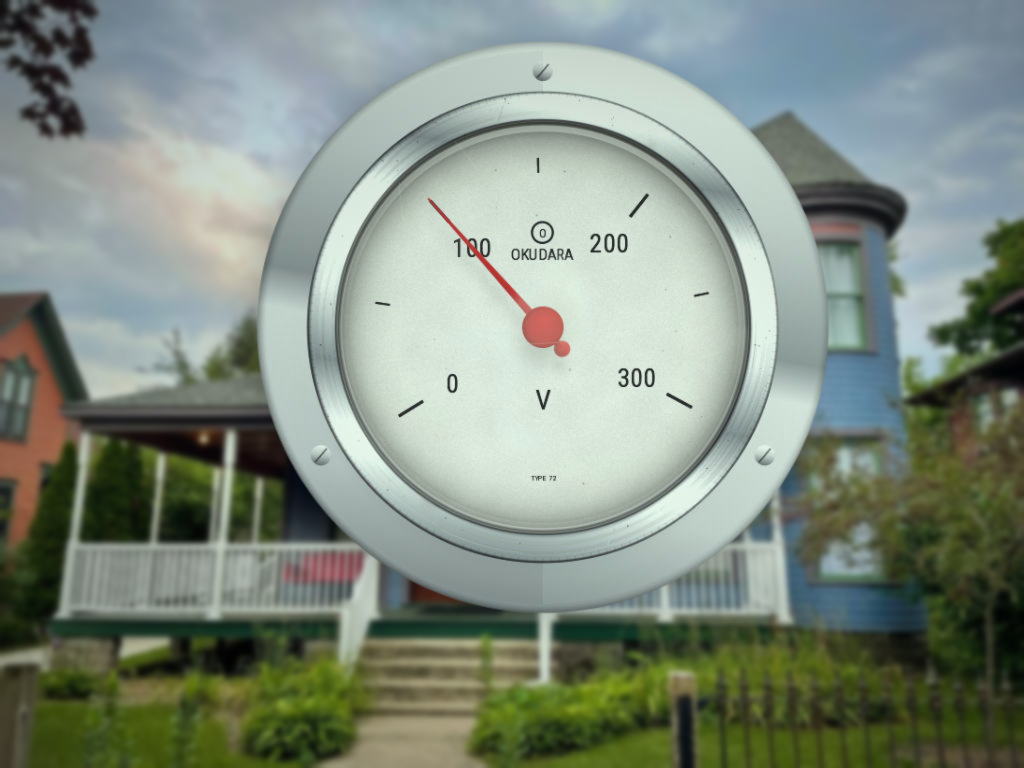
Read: 100 (V)
